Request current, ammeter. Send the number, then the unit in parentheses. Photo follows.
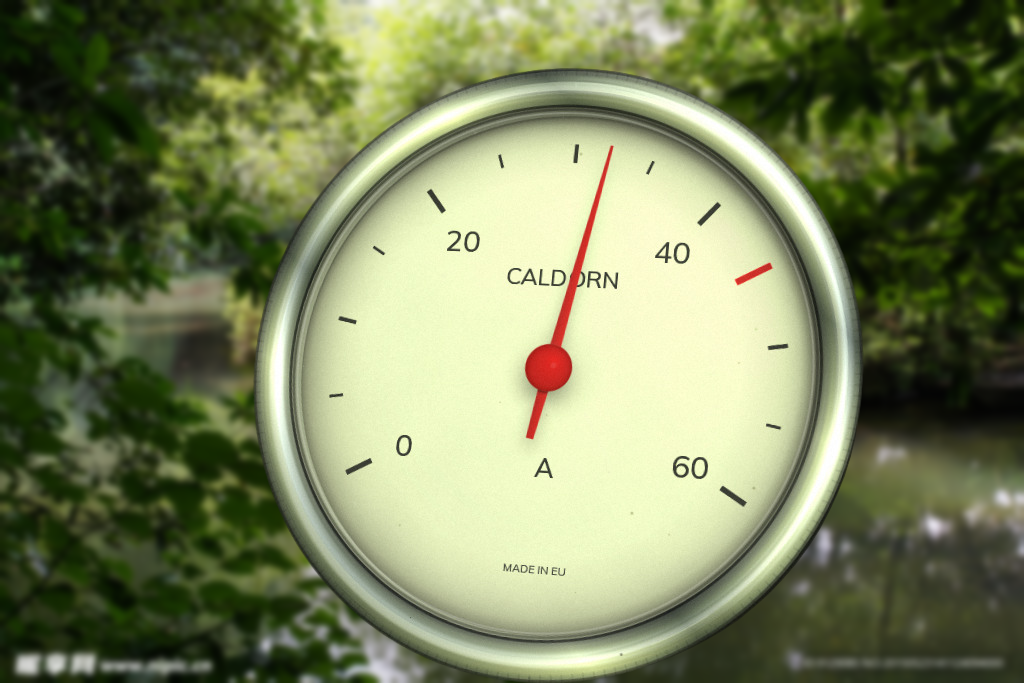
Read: 32.5 (A)
